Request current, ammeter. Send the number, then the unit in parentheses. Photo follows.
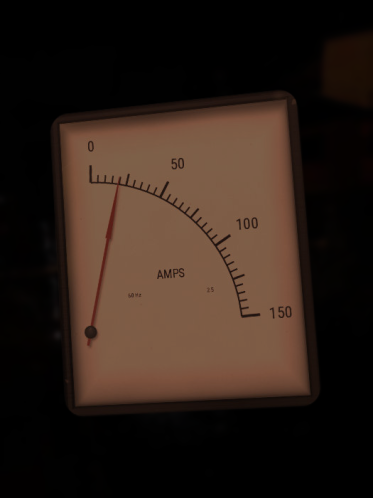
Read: 20 (A)
